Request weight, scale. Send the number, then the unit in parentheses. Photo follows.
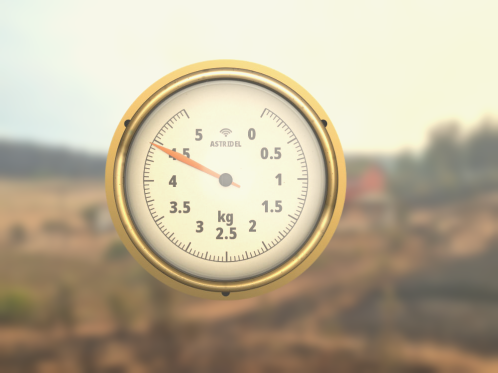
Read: 4.45 (kg)
